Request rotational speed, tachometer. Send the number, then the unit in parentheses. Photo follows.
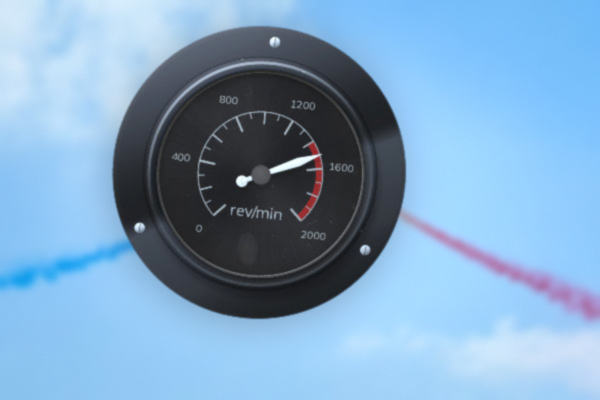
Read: 1500 (rpm)
